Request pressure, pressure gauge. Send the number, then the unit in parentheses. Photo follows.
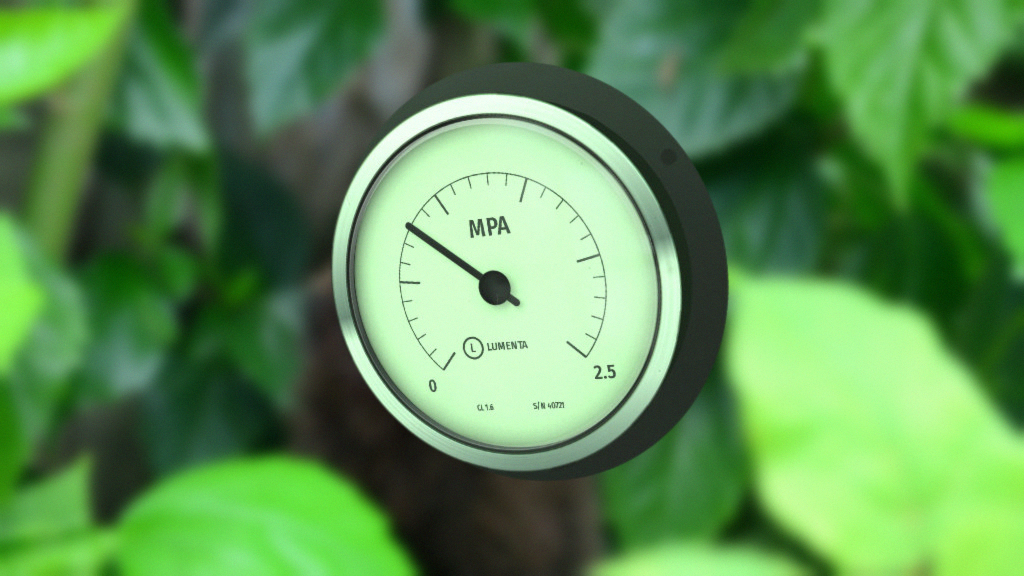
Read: 0.8 (MPa)
